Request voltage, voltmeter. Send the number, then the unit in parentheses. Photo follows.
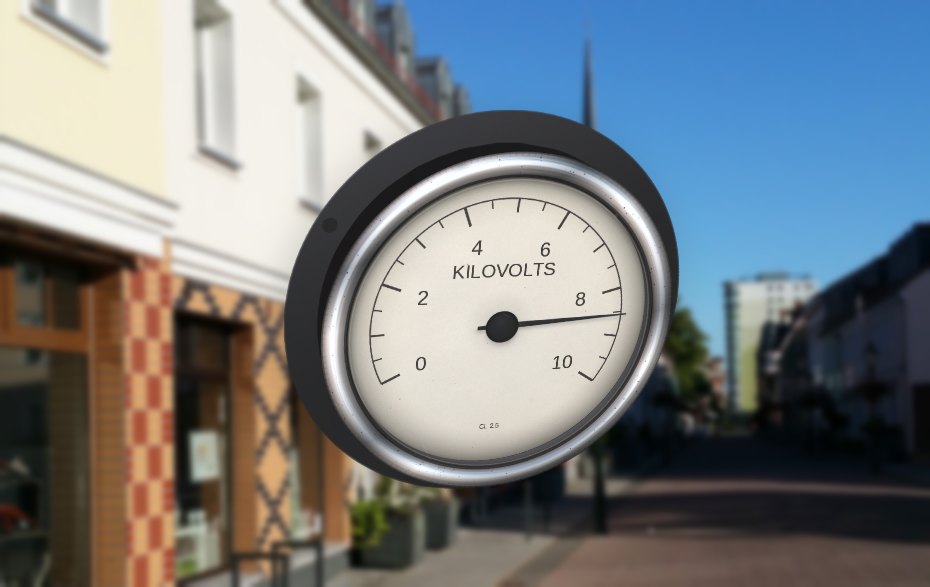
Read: 8.5 (kV)
